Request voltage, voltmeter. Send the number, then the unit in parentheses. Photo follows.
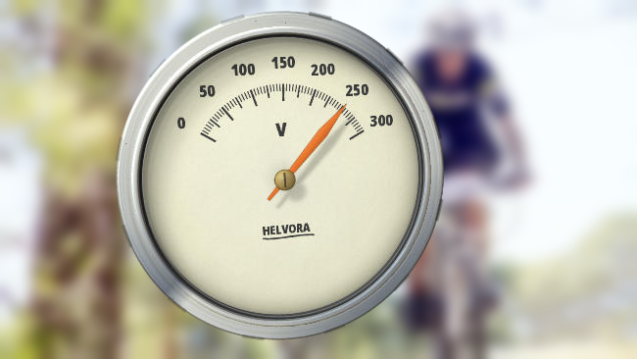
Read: 250 (V)
